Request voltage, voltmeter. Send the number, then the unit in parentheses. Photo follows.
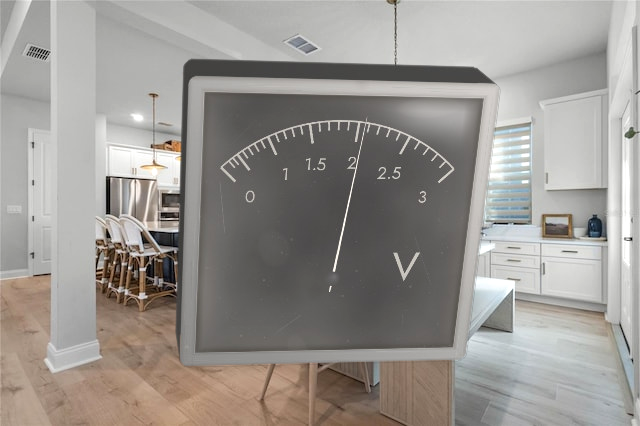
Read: 2.05 (V)
